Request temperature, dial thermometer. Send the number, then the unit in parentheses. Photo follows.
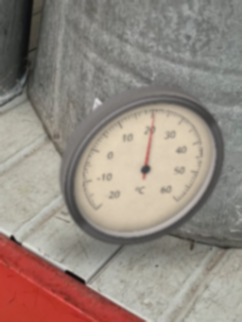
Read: 20 (°C)
